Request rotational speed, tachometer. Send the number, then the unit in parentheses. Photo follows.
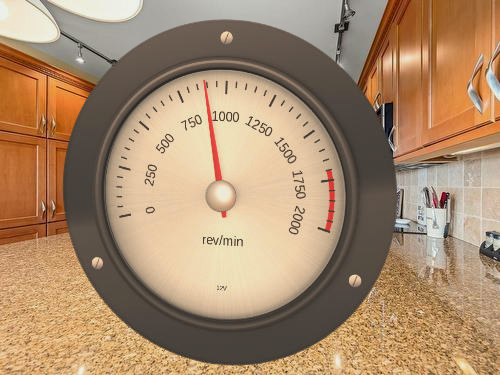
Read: 900 (rpm)
